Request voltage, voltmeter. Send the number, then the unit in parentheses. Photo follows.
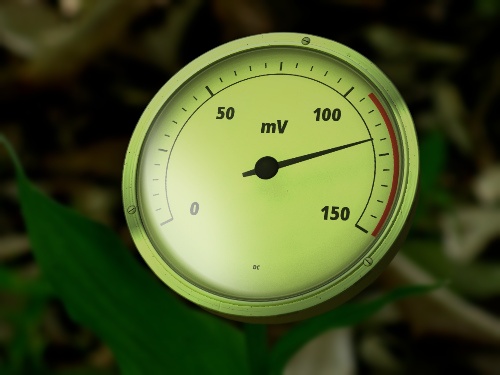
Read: 120 (mV)
